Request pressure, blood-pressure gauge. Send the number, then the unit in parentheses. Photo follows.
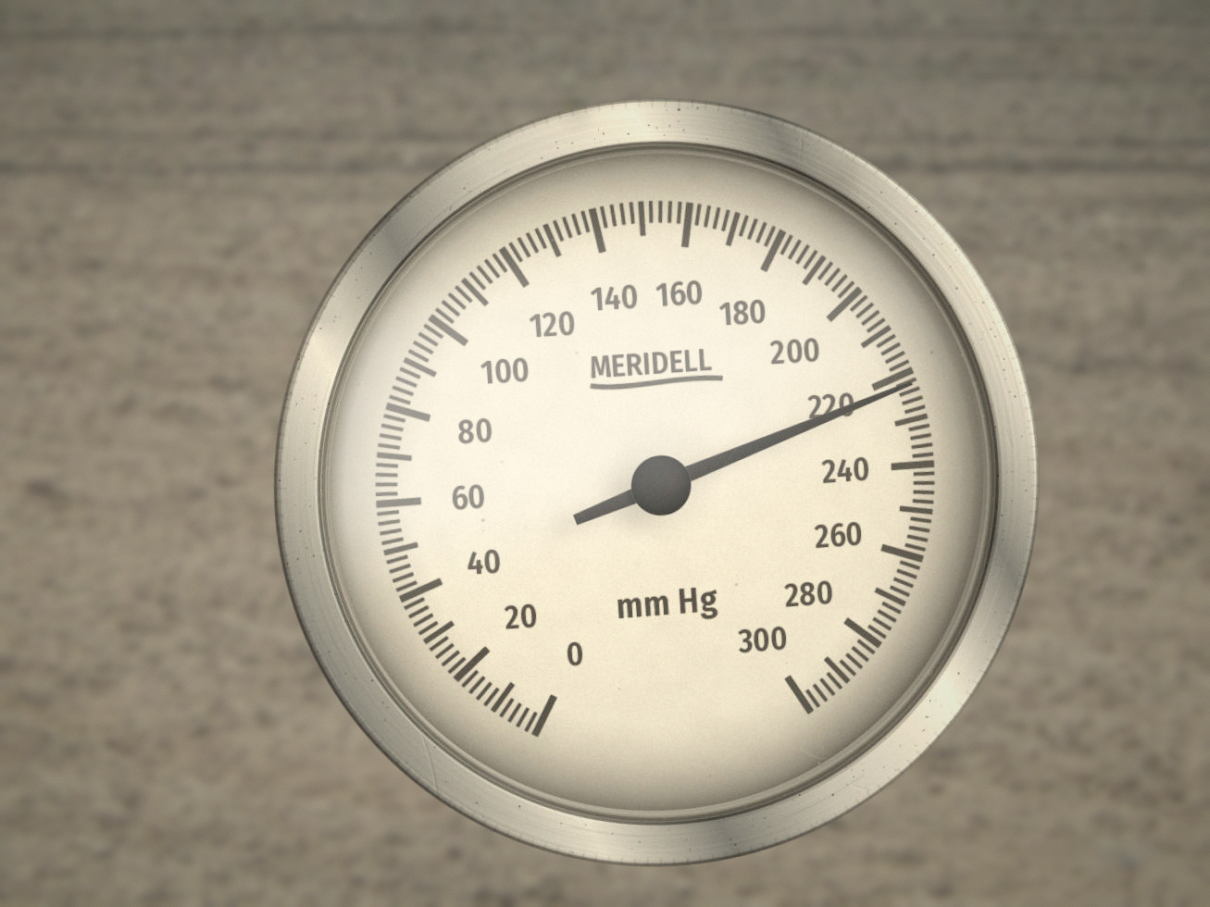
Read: 222 (mmHg)
